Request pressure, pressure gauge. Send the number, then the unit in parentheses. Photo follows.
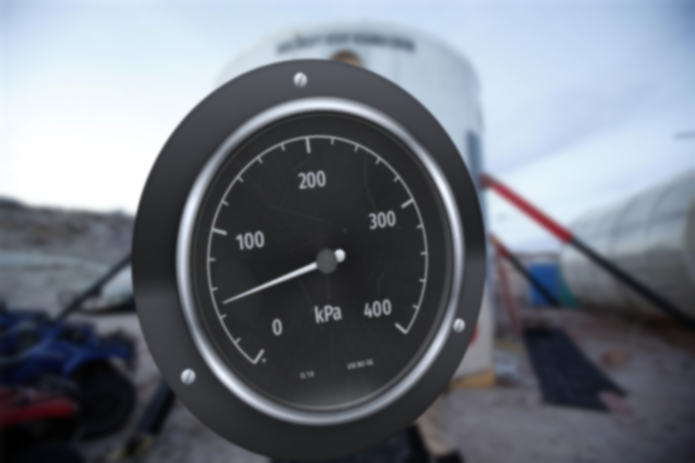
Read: 50 (kPa)
